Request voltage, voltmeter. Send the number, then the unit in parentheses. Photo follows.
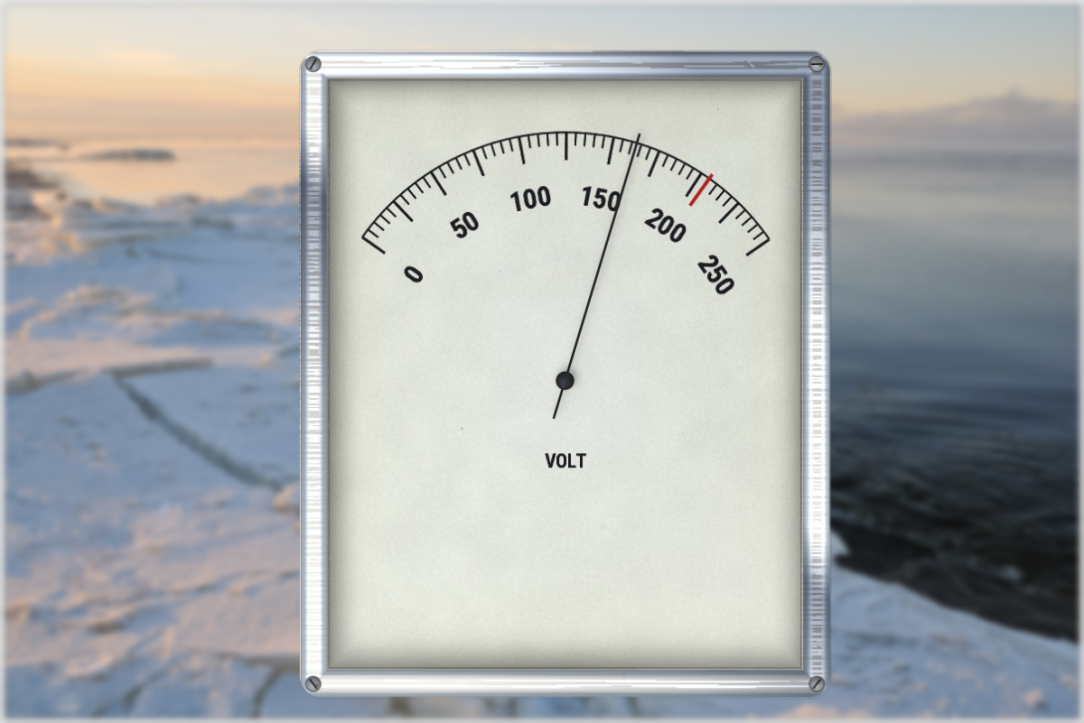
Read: 162.5 (V)
